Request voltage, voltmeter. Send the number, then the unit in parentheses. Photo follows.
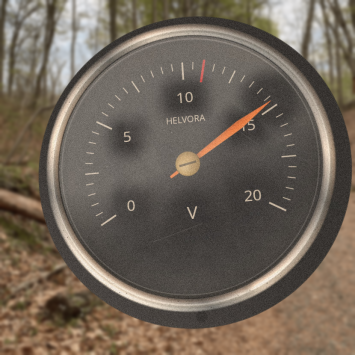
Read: 14.75 (V)
